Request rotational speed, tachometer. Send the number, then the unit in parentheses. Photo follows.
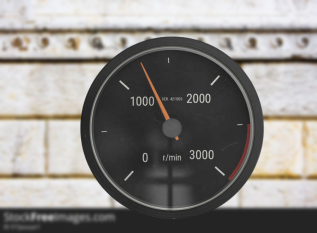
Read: 1250 (rpm)
